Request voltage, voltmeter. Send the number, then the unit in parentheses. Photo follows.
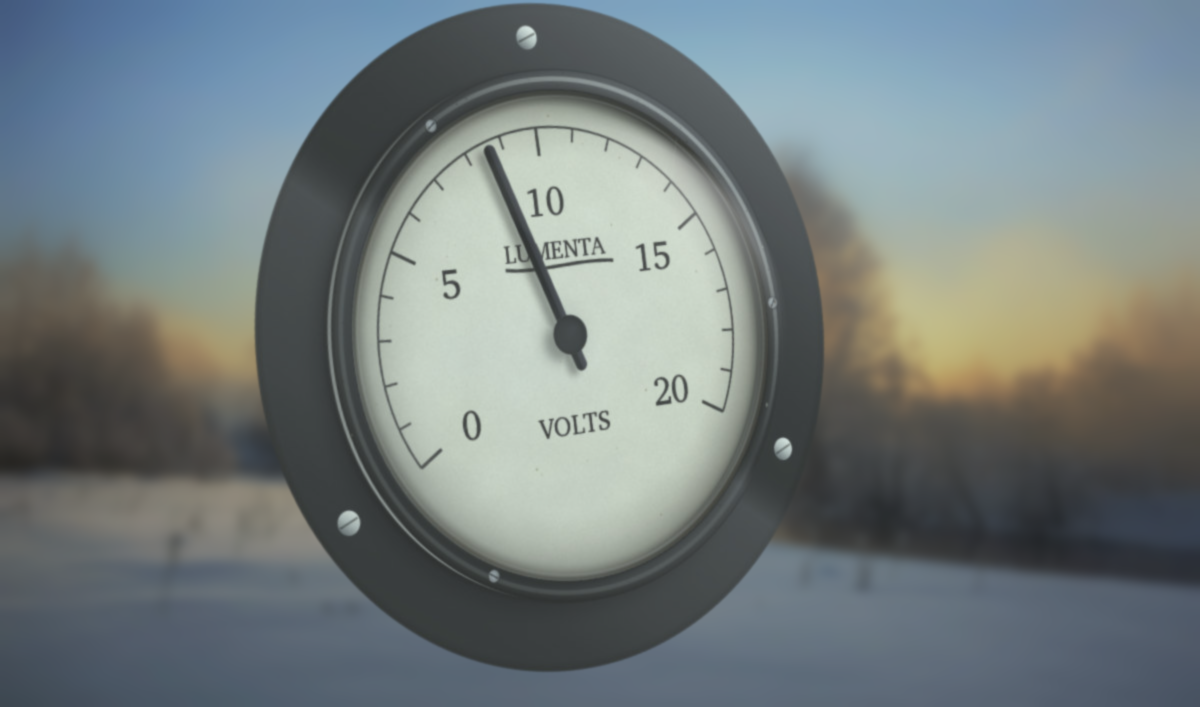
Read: 8.5 (V)
